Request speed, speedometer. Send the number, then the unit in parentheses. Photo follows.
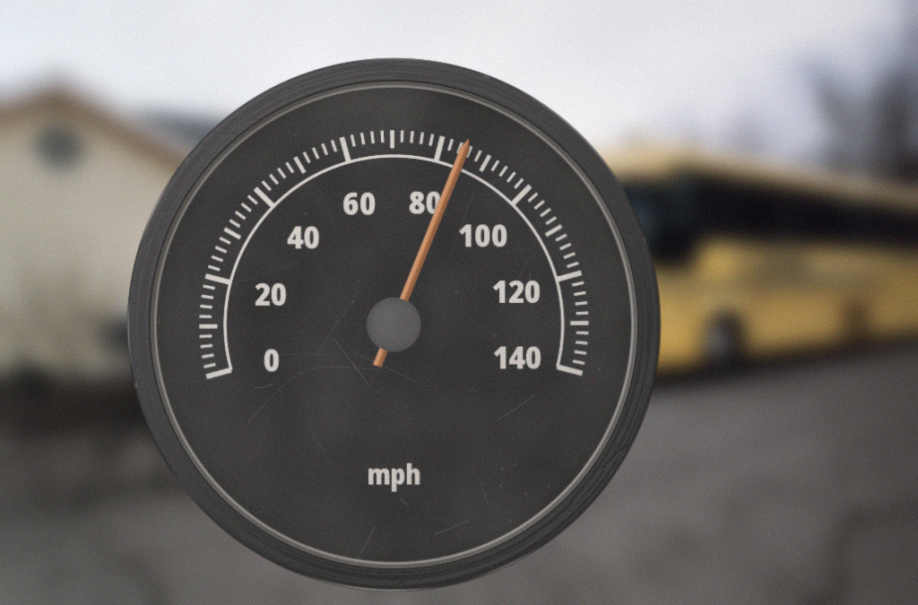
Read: 85 (mph)
